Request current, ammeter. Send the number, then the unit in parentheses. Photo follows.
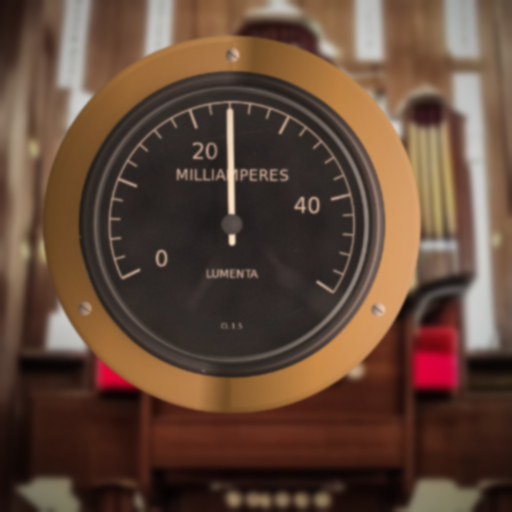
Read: 24 (mA)
